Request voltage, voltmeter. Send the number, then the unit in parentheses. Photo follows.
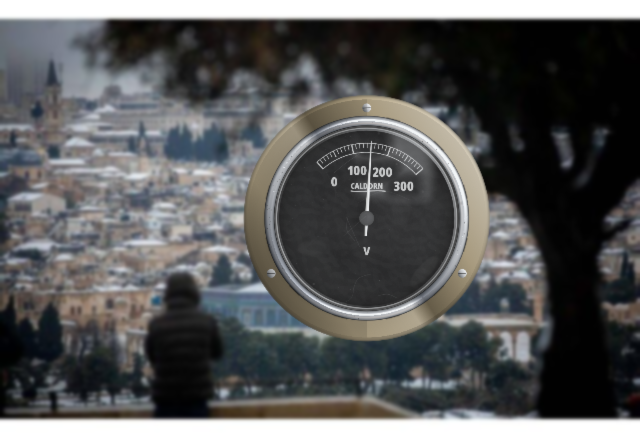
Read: 150 (V)
